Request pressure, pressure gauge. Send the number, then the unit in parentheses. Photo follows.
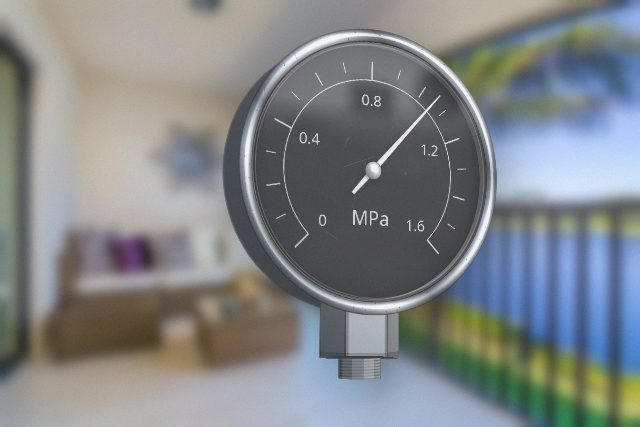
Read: 1.05 (MPa)
